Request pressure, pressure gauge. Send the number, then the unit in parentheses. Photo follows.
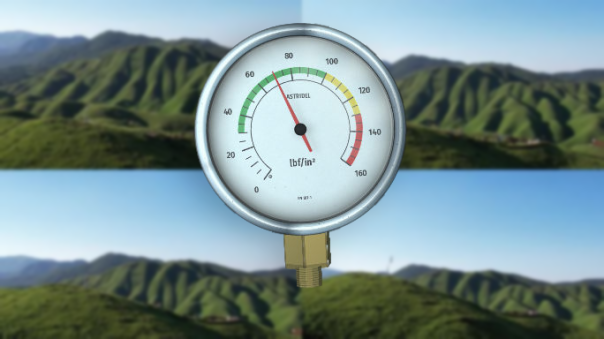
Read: 70 (psi)
